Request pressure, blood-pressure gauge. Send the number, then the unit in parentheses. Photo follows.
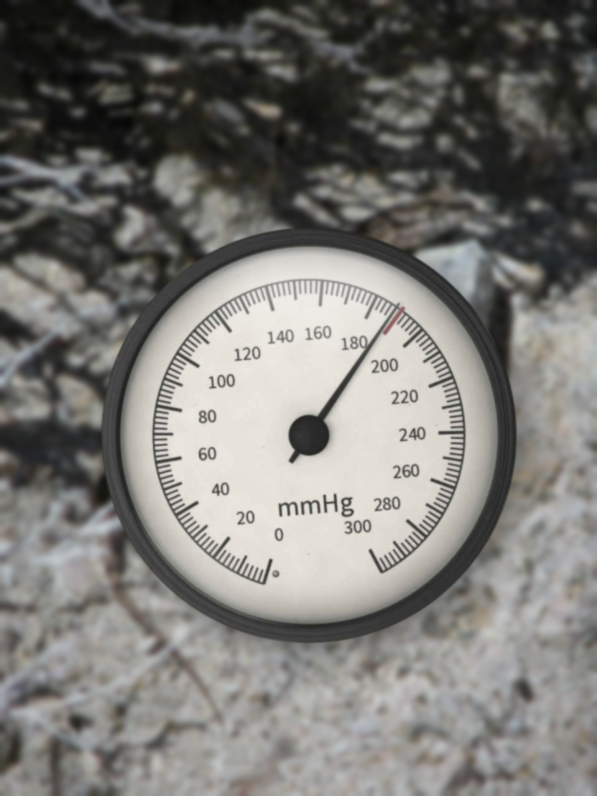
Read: 188 (mmHg)
